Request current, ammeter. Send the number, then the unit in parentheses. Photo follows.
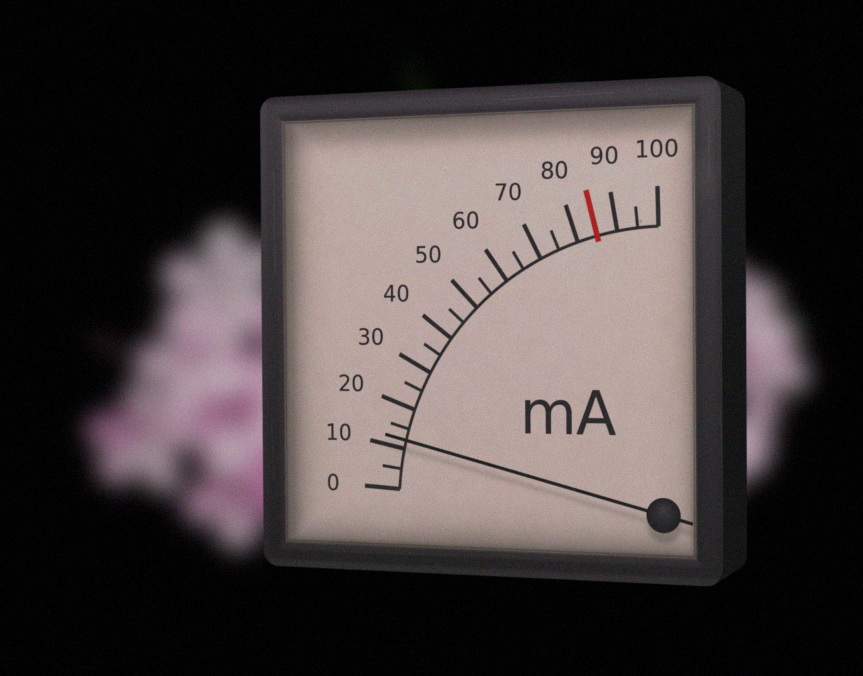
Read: 12.5 (mA)
